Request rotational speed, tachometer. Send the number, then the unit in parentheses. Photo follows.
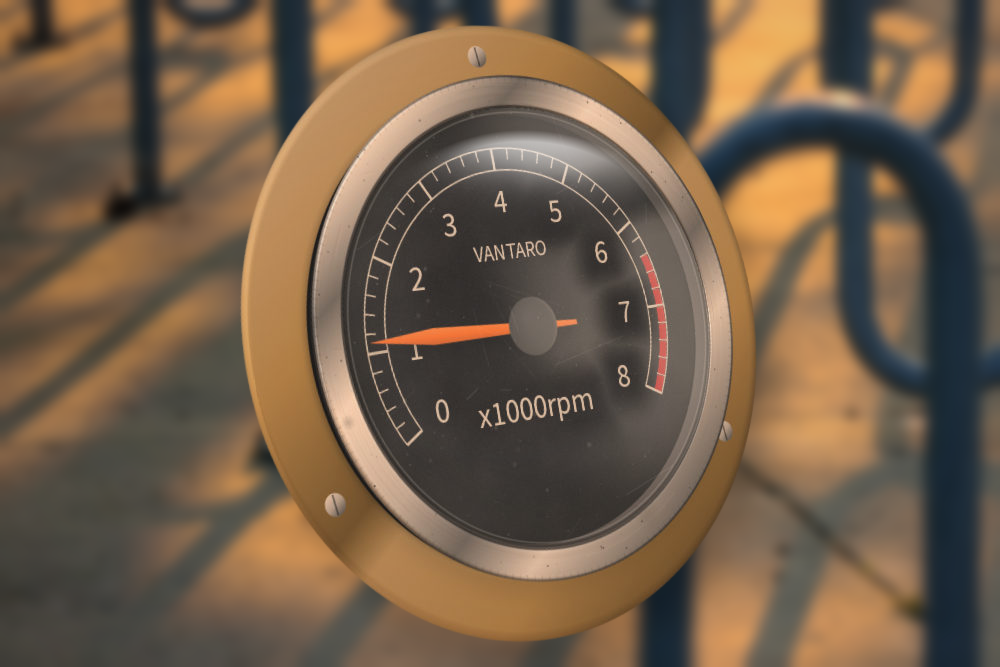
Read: 1100 (rpm)
